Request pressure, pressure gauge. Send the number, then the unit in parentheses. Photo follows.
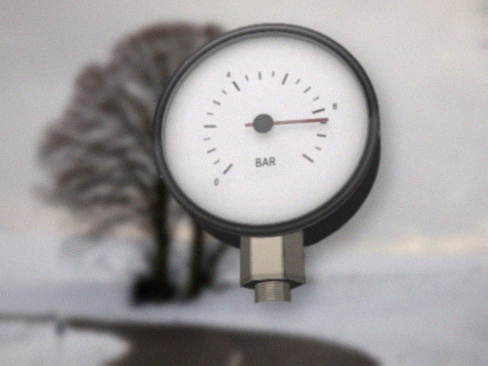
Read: 8.5 (bar)
